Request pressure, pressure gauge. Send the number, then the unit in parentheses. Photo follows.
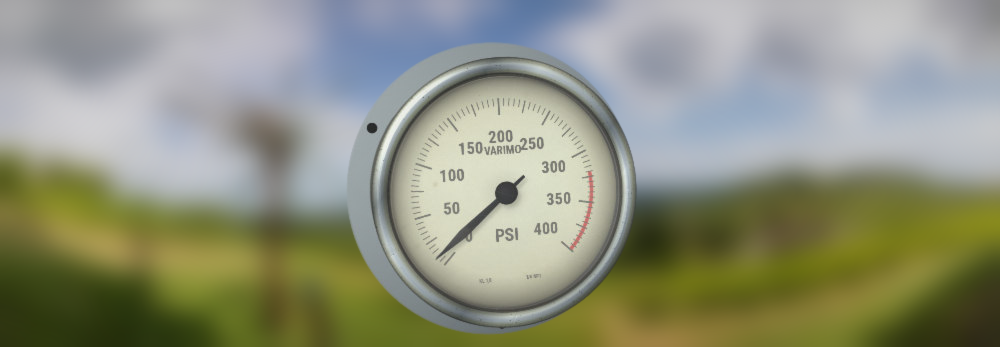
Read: 10 (psi)
